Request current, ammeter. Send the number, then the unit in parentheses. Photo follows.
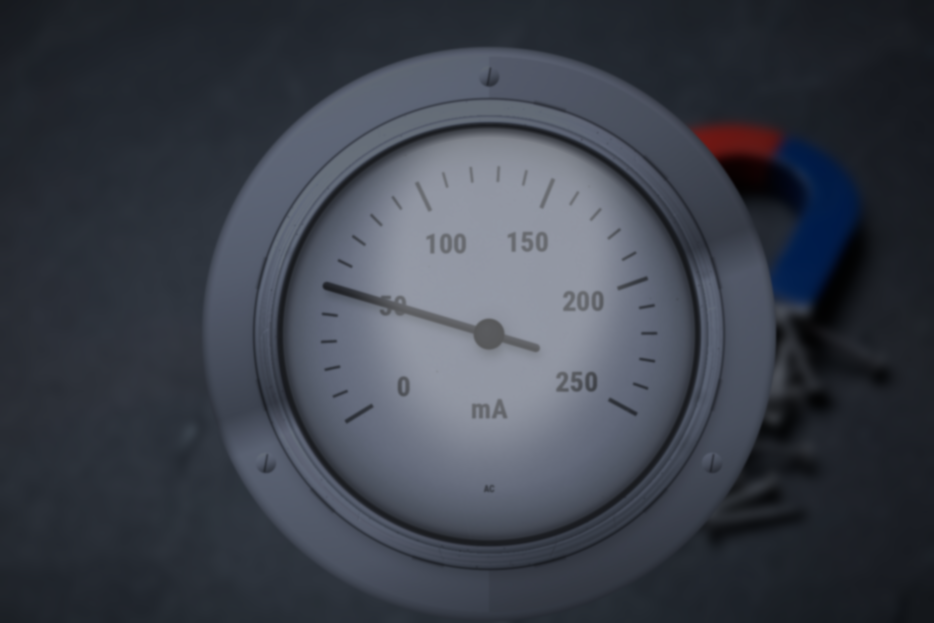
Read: 50 (mA)
